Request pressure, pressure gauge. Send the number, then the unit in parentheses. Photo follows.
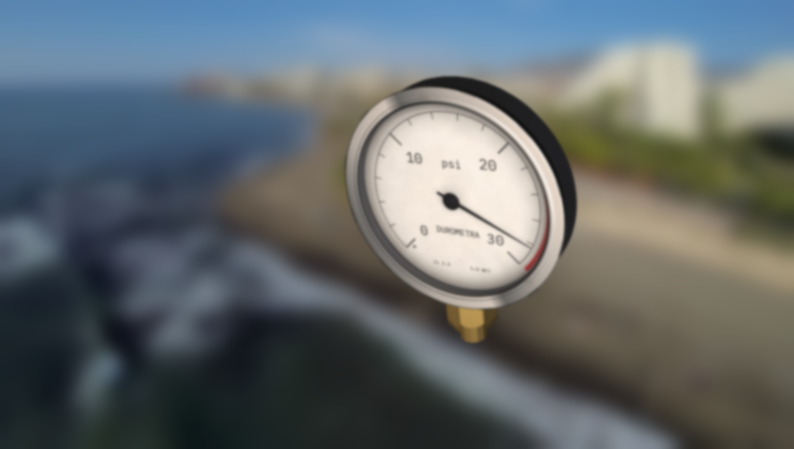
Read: 28 (psi)
